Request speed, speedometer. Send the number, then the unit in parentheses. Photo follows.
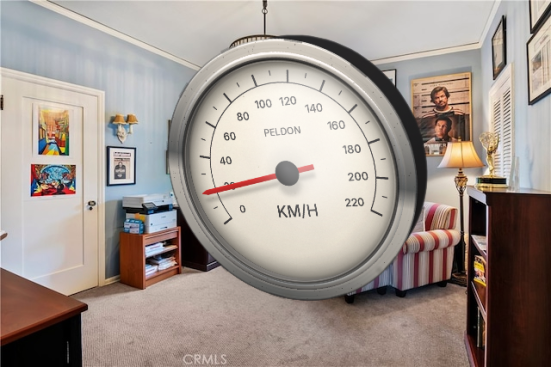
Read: 20 (km/h)
